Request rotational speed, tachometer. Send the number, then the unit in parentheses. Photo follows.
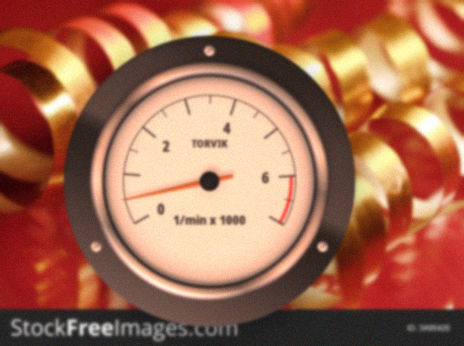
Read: 500 (rpm)
